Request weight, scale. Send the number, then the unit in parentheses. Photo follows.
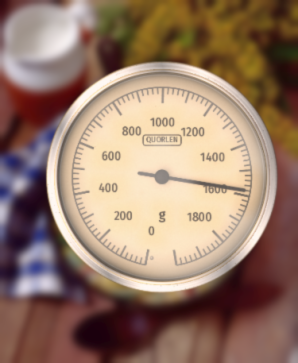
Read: 1580 (g)
